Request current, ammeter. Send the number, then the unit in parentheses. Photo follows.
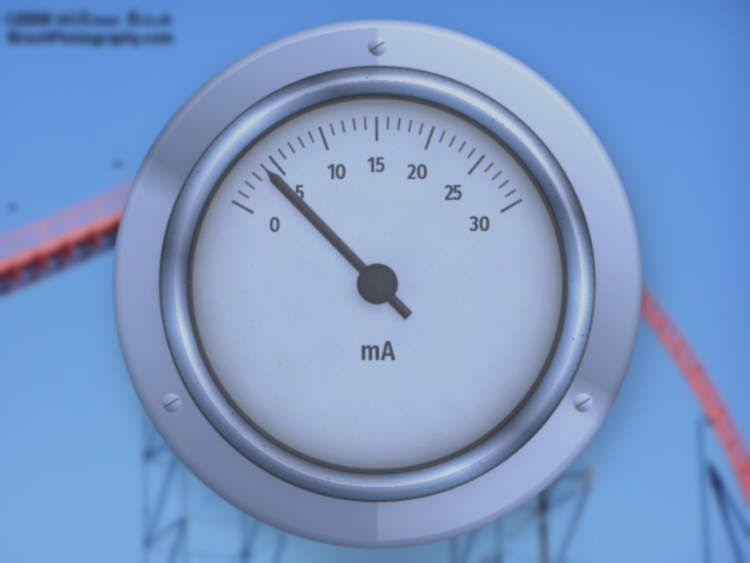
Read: 4 (mA)
